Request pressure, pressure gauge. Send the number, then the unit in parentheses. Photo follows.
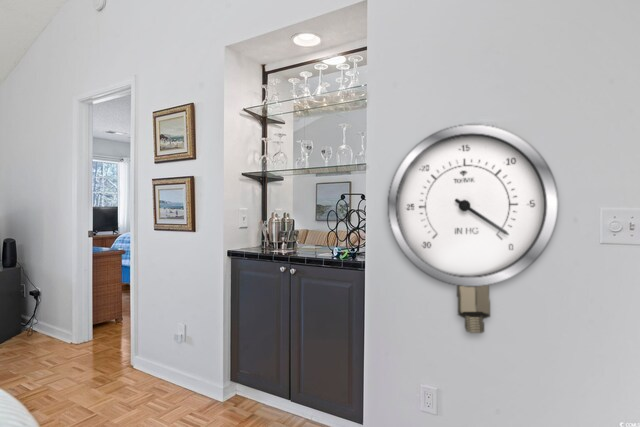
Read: -1 (inHg)
